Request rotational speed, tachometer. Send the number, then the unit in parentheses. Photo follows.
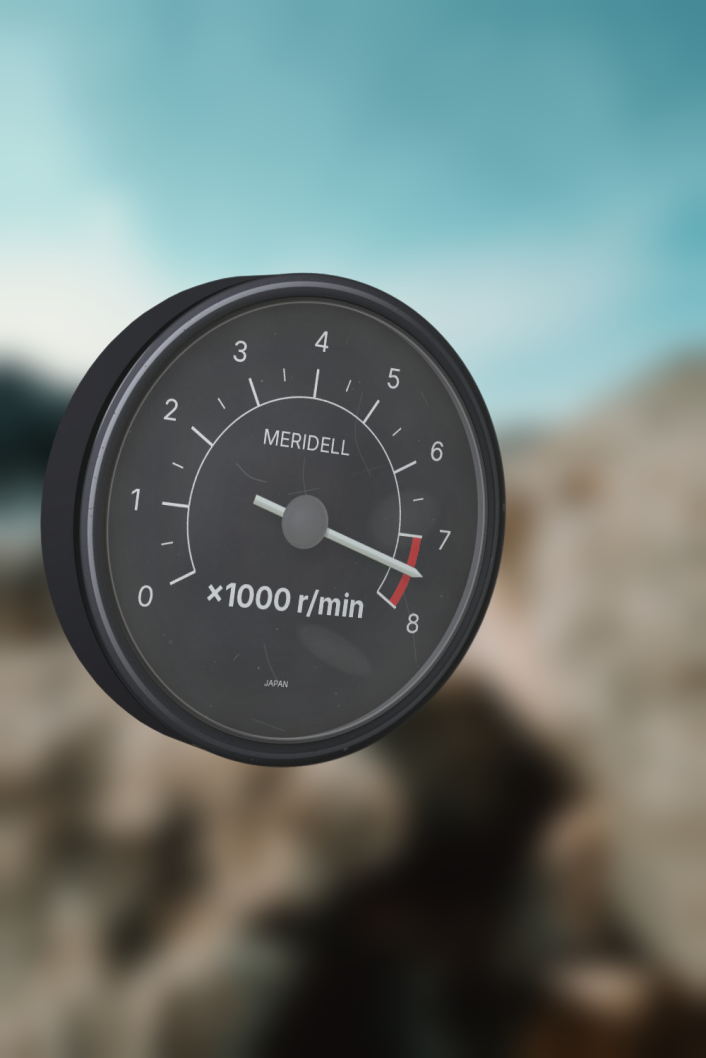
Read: 7500 (rpm)
